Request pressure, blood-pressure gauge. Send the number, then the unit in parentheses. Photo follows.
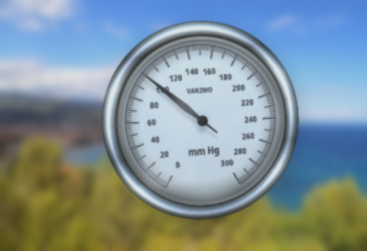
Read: 100 (mmHg)
